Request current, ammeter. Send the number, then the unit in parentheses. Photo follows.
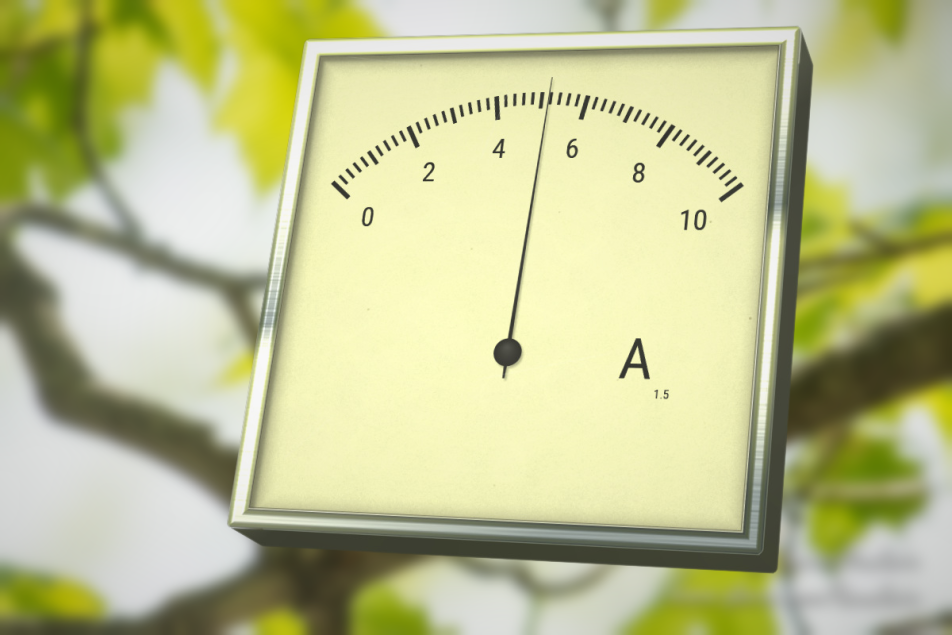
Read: 5.2 (A)
